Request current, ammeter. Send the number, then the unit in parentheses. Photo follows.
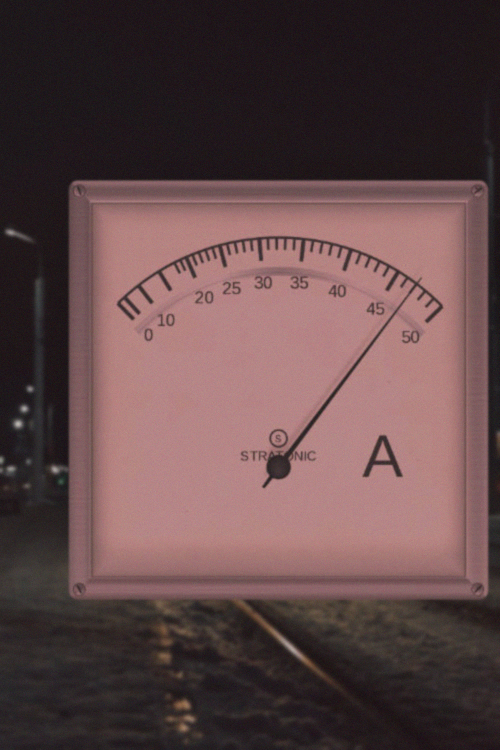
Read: 47 (A)
